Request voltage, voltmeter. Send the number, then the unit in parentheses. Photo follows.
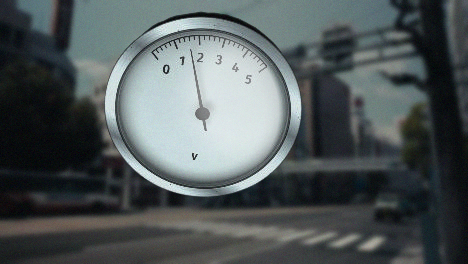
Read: 1.6 (V)
